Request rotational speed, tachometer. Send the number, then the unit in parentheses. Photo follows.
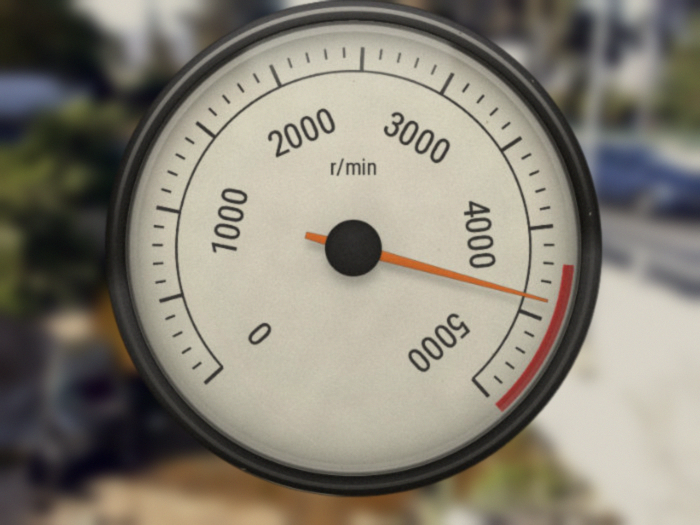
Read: 4400 (rpm)
